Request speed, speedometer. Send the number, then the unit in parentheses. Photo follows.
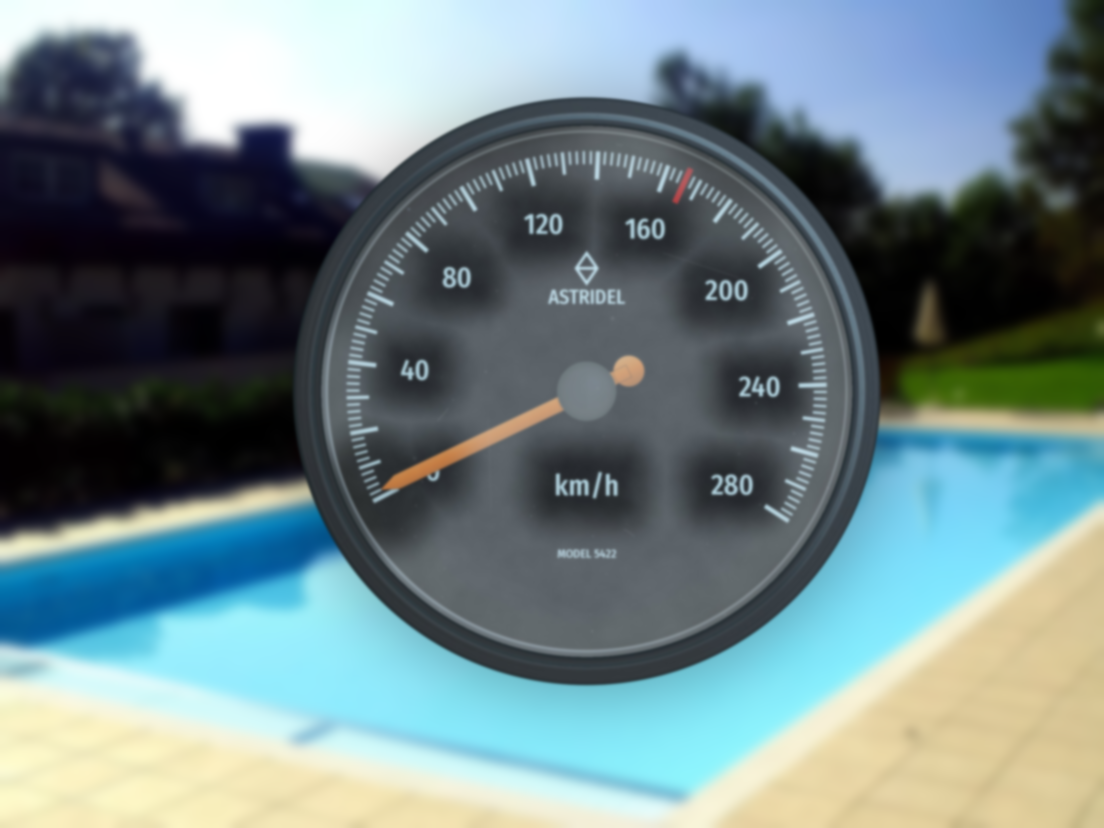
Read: 2 (km/h)
